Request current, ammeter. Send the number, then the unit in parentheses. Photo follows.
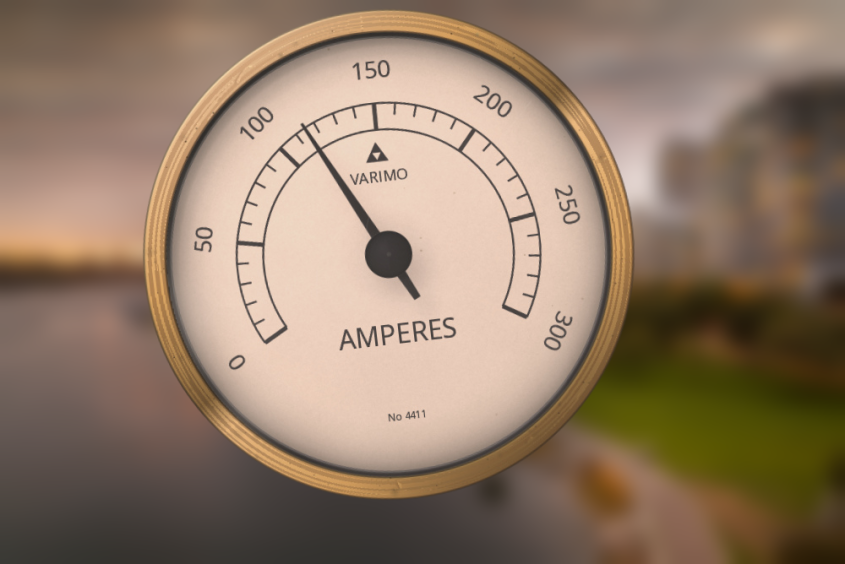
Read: 115 (A)
